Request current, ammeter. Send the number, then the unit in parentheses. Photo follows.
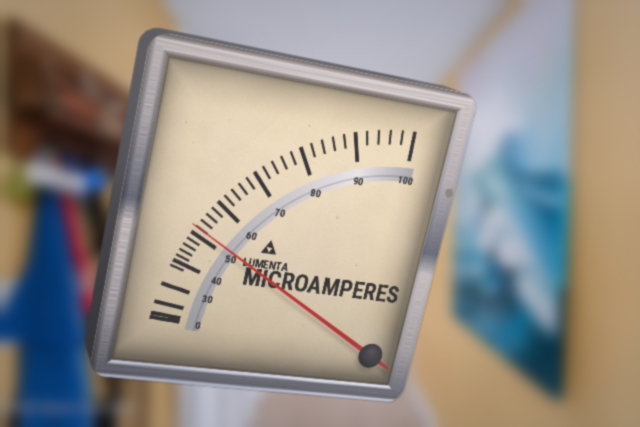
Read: 52 (µA)
